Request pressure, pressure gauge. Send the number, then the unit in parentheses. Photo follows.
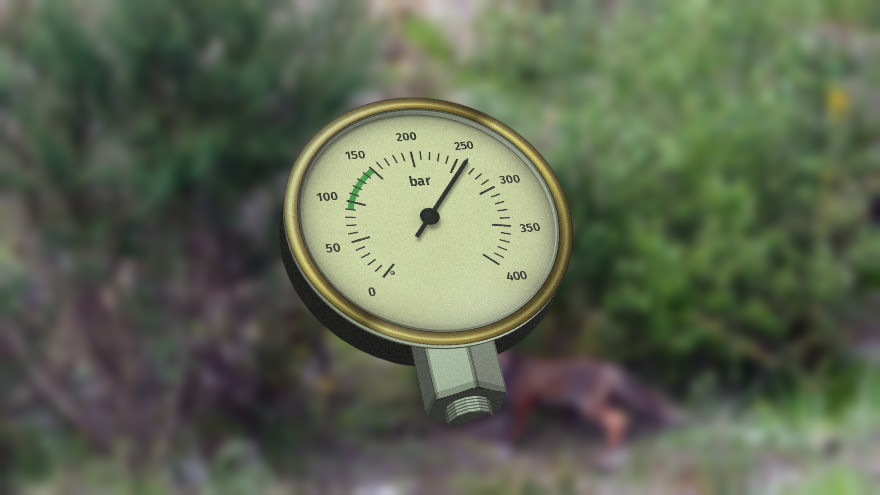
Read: 260 (bar)
